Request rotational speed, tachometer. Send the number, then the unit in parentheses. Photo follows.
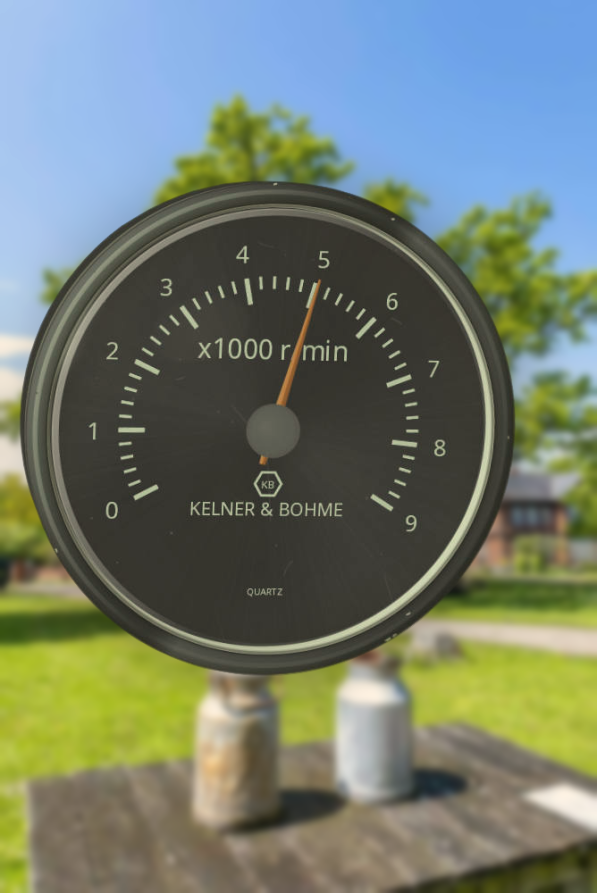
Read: 5000 (rpm)
